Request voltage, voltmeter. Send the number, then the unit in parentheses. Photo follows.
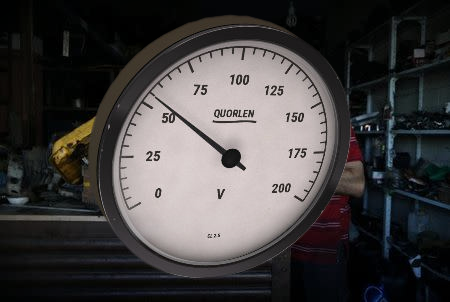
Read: 55 (V)
